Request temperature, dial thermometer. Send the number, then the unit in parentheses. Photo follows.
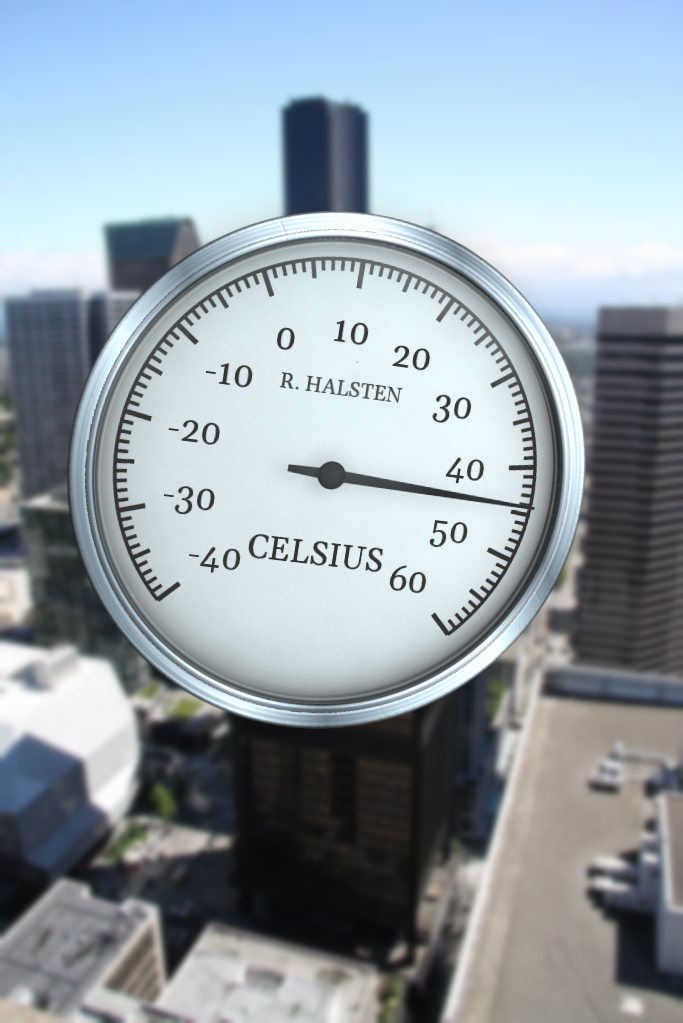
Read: 44 (°C)
